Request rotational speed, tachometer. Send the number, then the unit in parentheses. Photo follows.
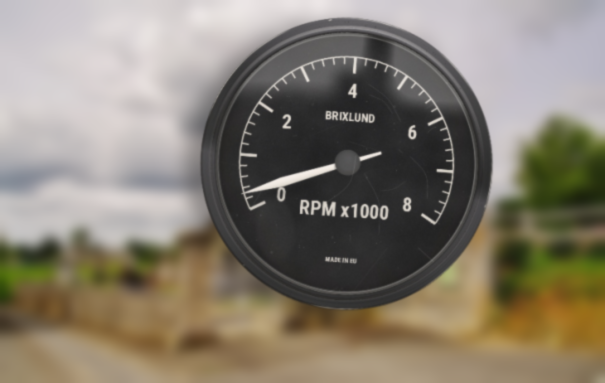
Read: 300 (rpm)
